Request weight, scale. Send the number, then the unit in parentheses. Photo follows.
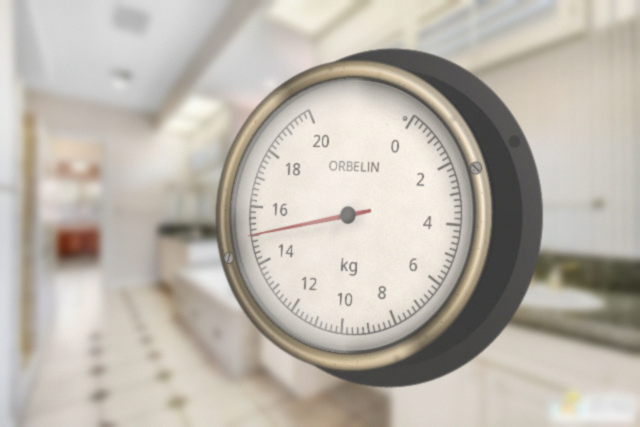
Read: 15 (kg)
